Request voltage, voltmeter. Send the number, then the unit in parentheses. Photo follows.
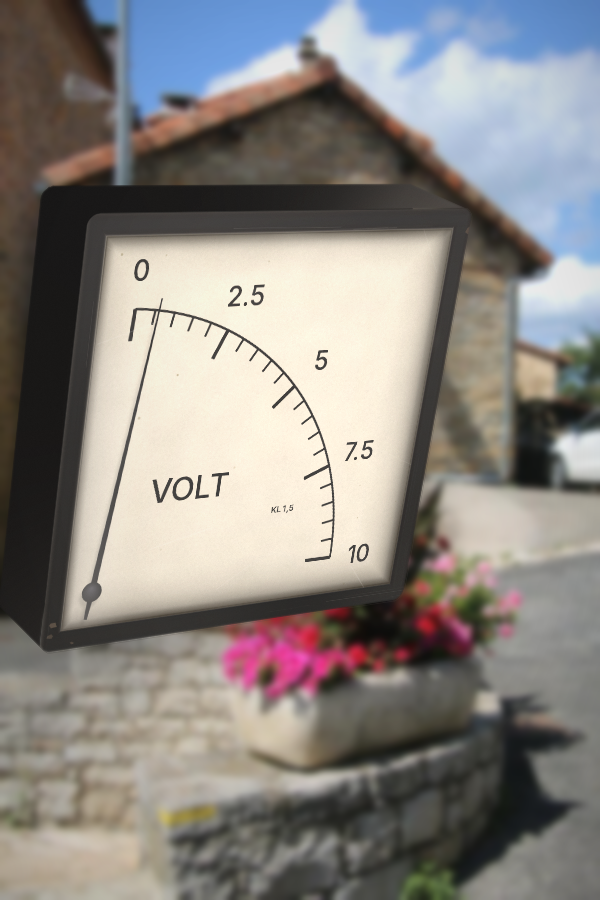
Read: 0.5 (V)
